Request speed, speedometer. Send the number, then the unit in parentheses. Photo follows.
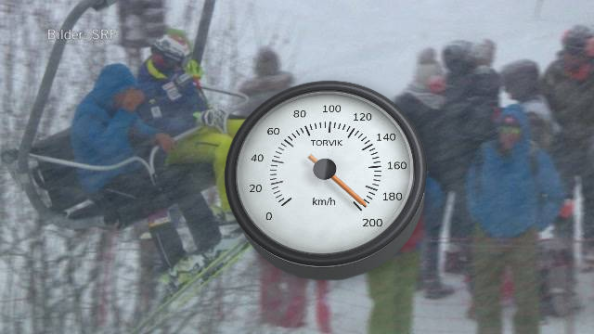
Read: 196 (km/h)
